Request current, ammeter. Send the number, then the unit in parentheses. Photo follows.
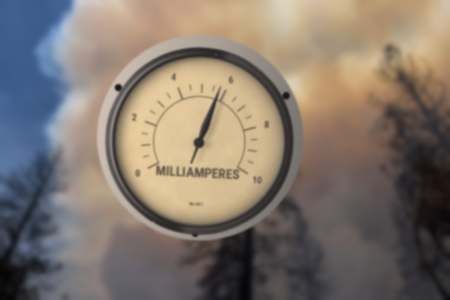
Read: 5.75 (mA)
